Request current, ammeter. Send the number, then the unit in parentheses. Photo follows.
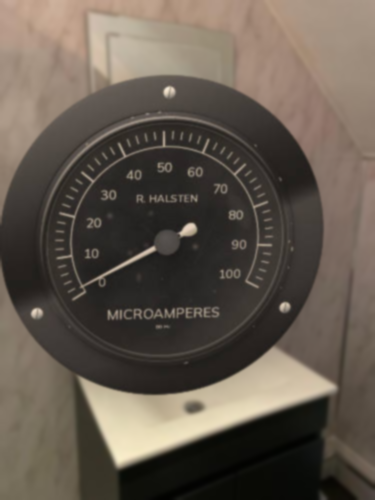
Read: 2 (µA)
